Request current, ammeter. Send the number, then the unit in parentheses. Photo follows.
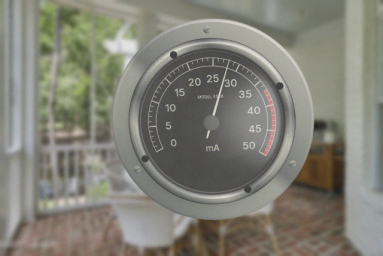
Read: 28 (mA)
